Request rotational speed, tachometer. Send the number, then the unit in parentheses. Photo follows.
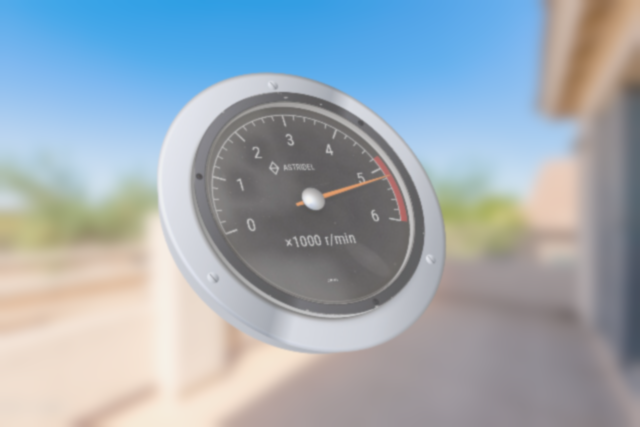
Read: 5200 (rpm)
